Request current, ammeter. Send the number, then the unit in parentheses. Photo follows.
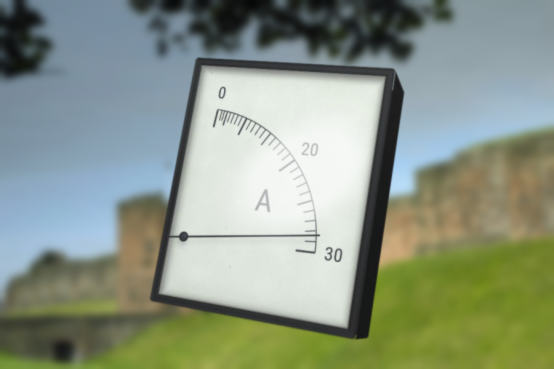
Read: 28.5 (A)
